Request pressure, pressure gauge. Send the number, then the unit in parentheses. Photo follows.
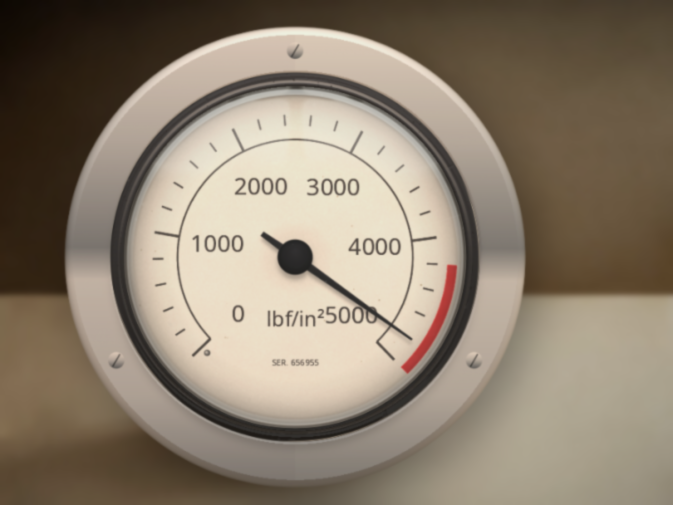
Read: 4800 (psi)
